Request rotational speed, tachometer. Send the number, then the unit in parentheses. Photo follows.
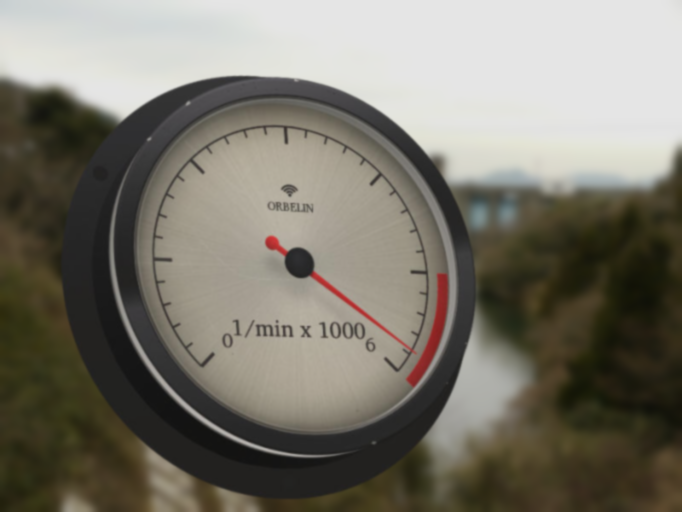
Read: 5800 (rpm)
